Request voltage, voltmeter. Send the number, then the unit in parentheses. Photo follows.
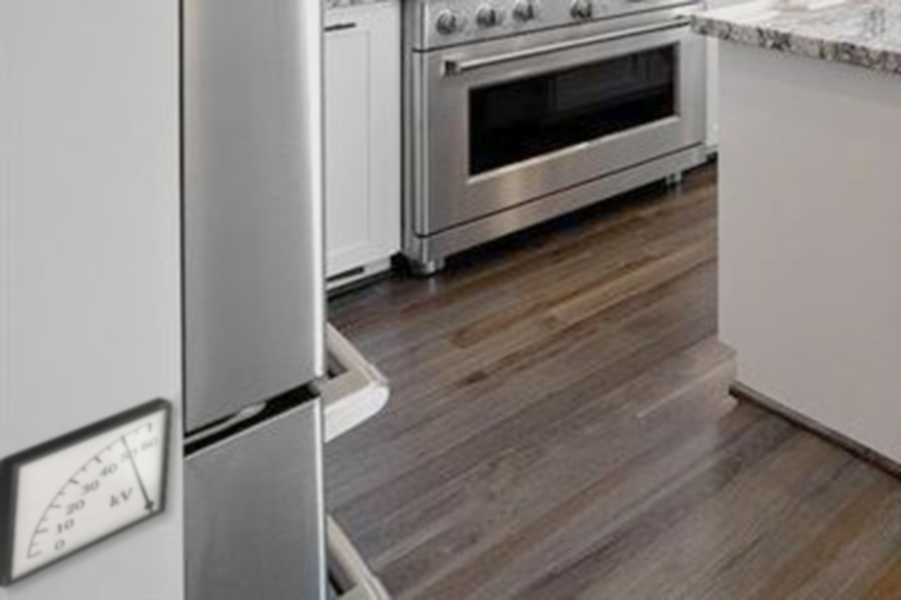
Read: 50 (kV)
